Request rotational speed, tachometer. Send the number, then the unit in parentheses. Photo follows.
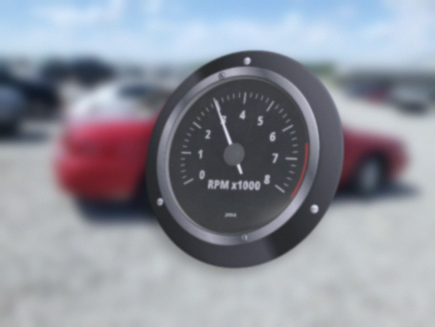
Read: 3000 (rpm)
